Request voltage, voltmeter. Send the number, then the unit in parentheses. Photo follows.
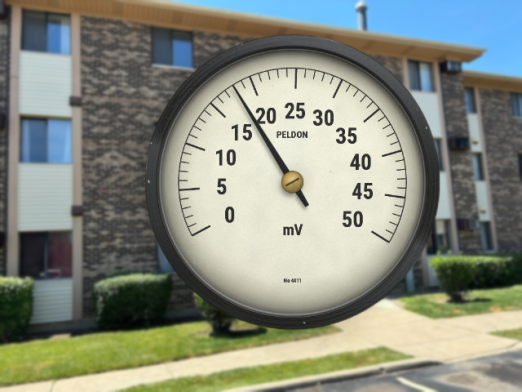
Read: 18 (mV)
